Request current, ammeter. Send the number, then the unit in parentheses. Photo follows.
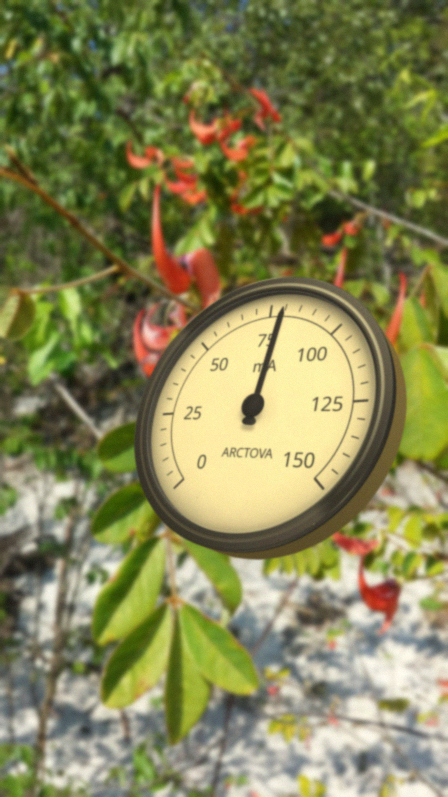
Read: 80 (mA)
